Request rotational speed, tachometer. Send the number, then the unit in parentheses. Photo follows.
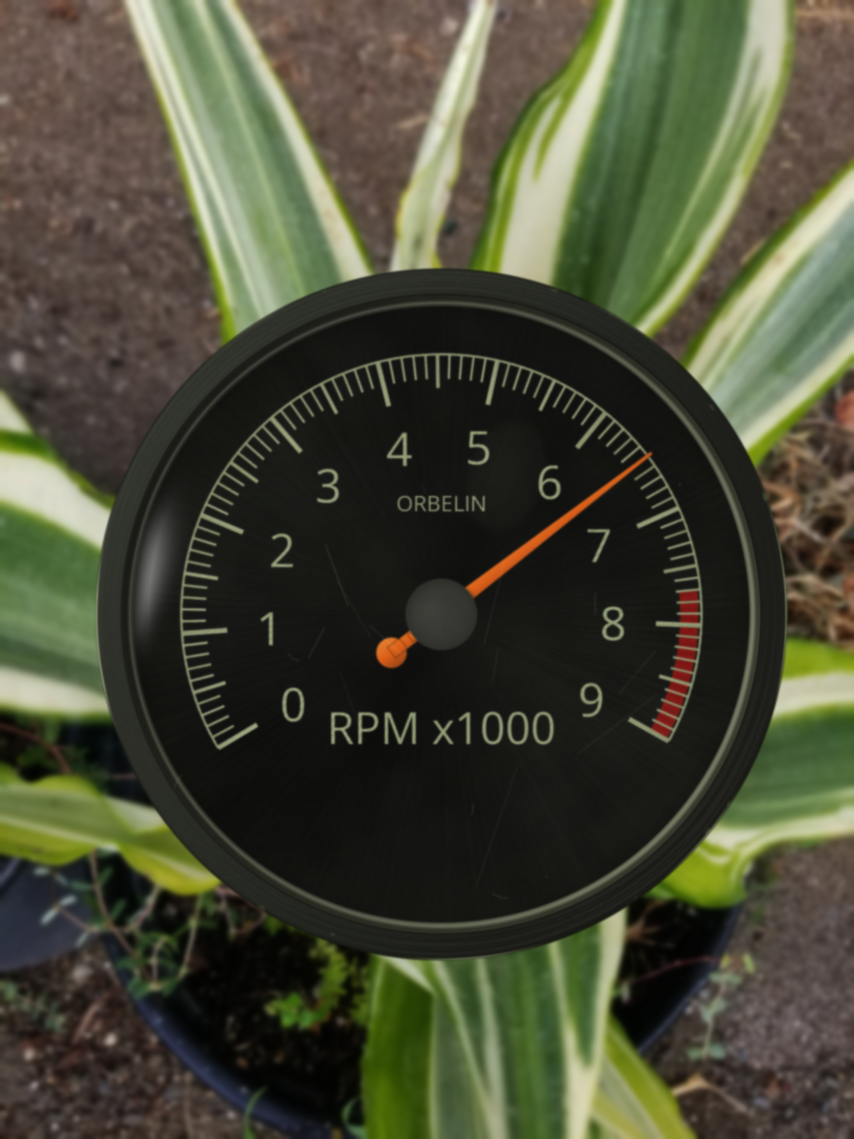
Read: 6500 (rpm)
